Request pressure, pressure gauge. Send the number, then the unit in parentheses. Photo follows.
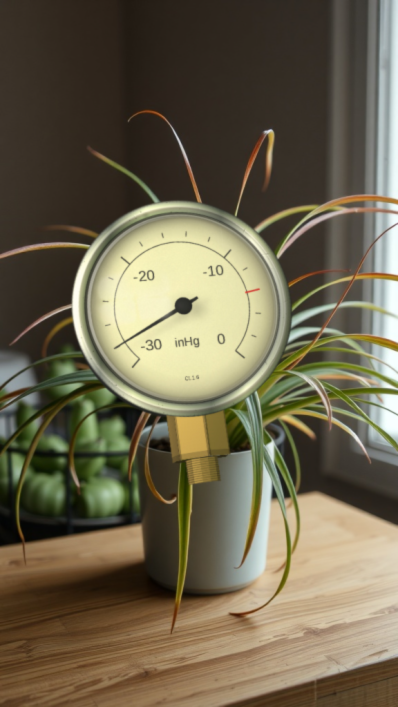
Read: -28 (inHg)
